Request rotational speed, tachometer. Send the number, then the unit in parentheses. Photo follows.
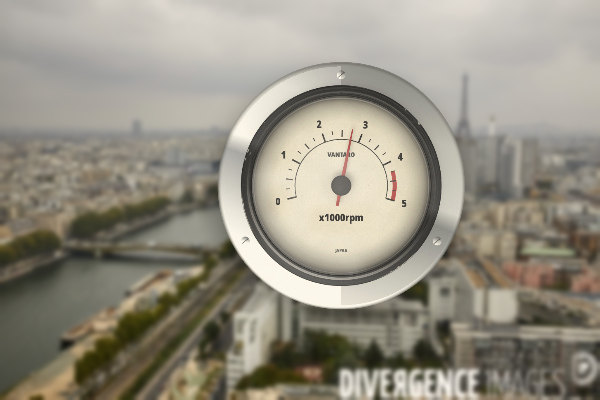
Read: 2750 (rpm)
